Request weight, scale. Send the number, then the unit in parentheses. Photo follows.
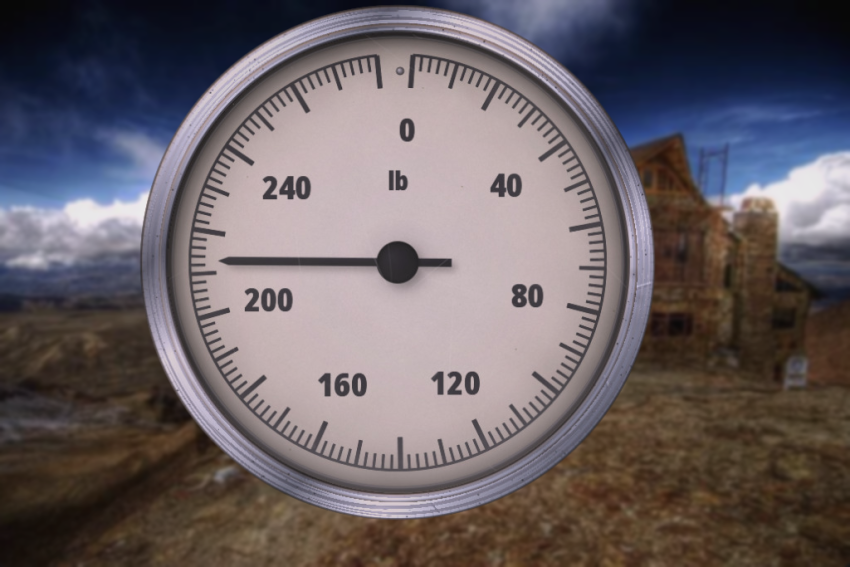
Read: 213 (lb)
